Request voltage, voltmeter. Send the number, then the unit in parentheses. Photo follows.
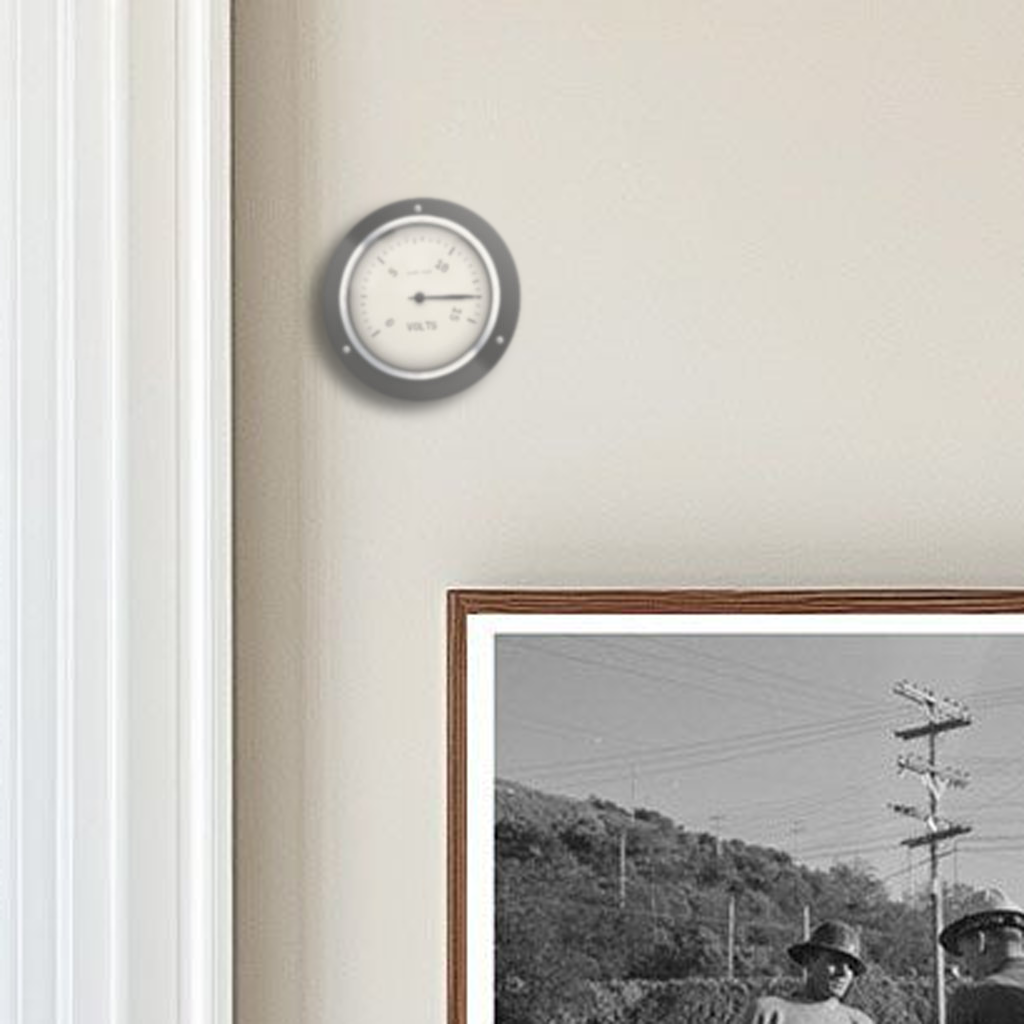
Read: 13.5 (V)
